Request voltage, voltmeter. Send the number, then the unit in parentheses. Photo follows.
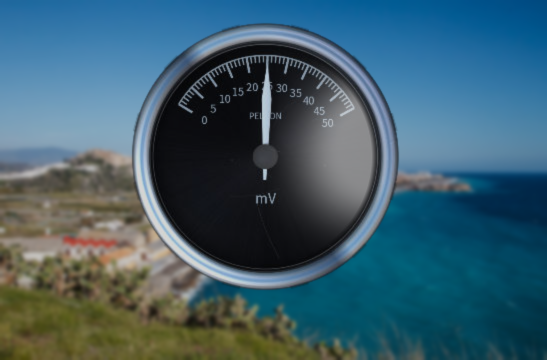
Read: 25 (mV)
